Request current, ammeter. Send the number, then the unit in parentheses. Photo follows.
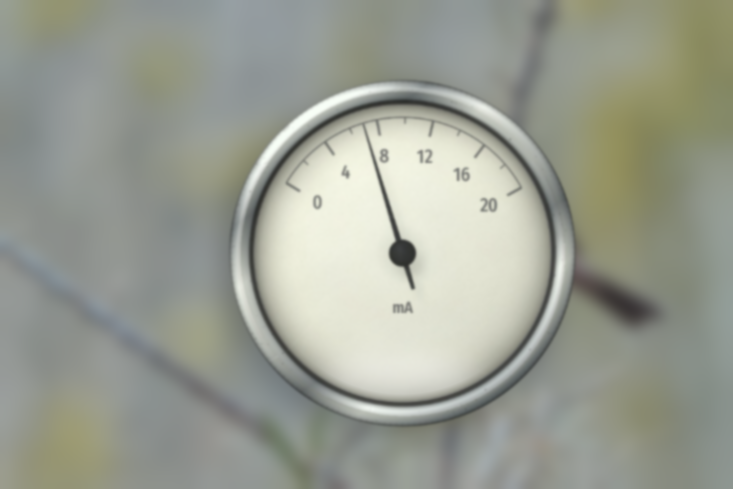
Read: 7 (mA)
